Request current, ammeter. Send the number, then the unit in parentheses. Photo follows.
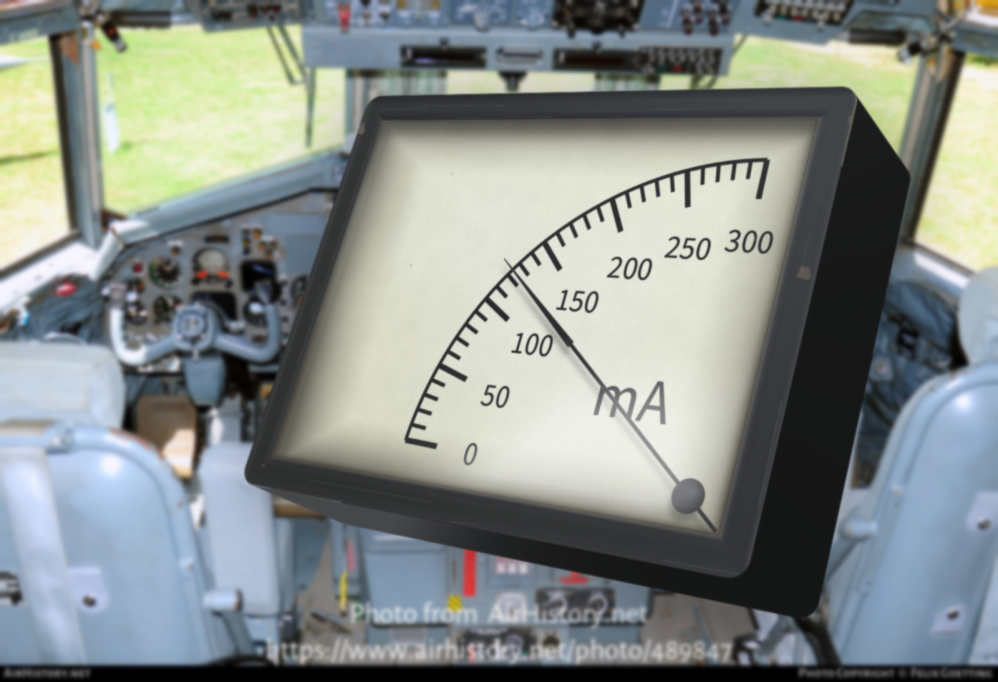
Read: 125 (mA)
